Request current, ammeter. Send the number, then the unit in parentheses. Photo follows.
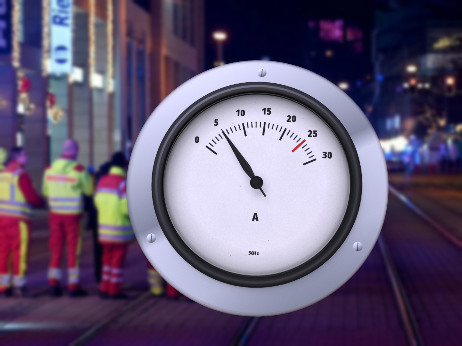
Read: 5 (A)
